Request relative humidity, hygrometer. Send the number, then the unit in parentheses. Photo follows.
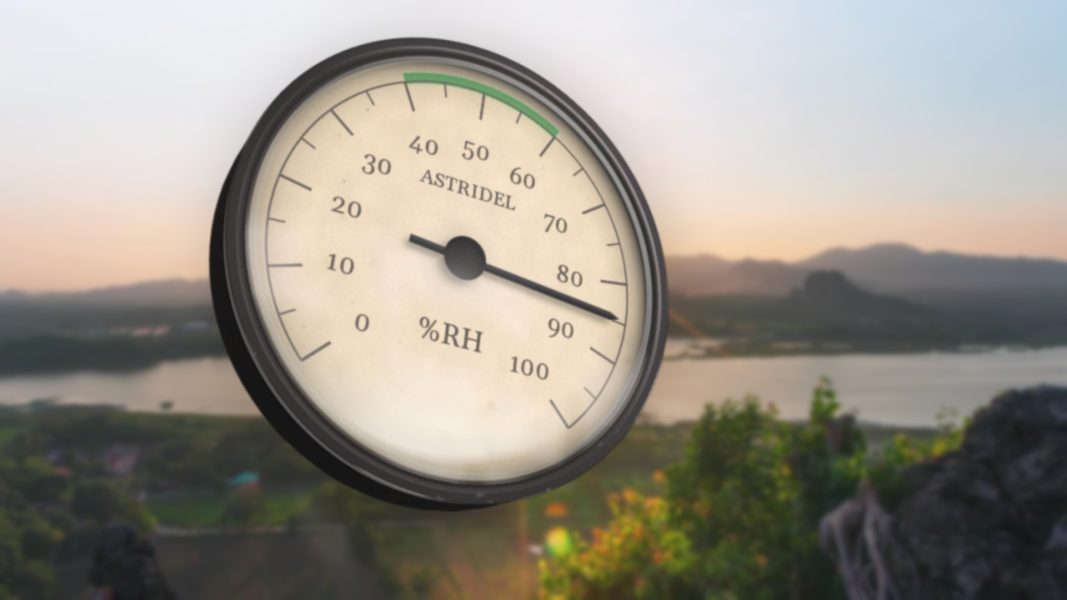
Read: 85 (%)
